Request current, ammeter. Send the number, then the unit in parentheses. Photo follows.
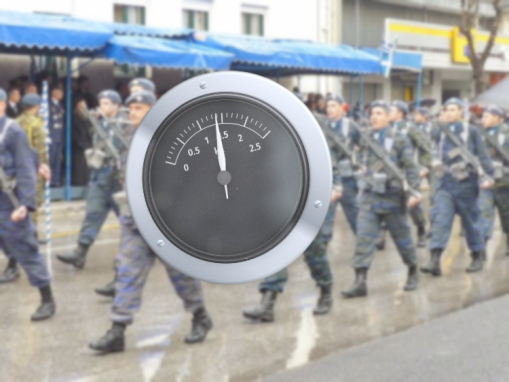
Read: 1.4 (kA)
